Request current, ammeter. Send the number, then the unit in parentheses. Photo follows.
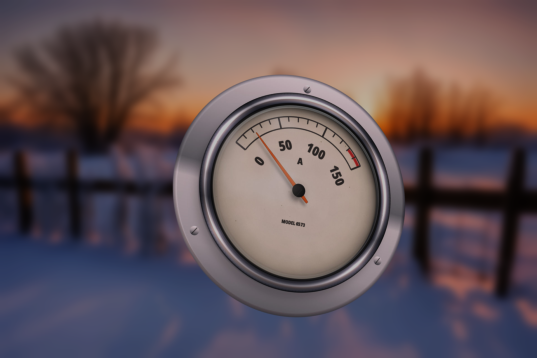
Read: 20 (A)
